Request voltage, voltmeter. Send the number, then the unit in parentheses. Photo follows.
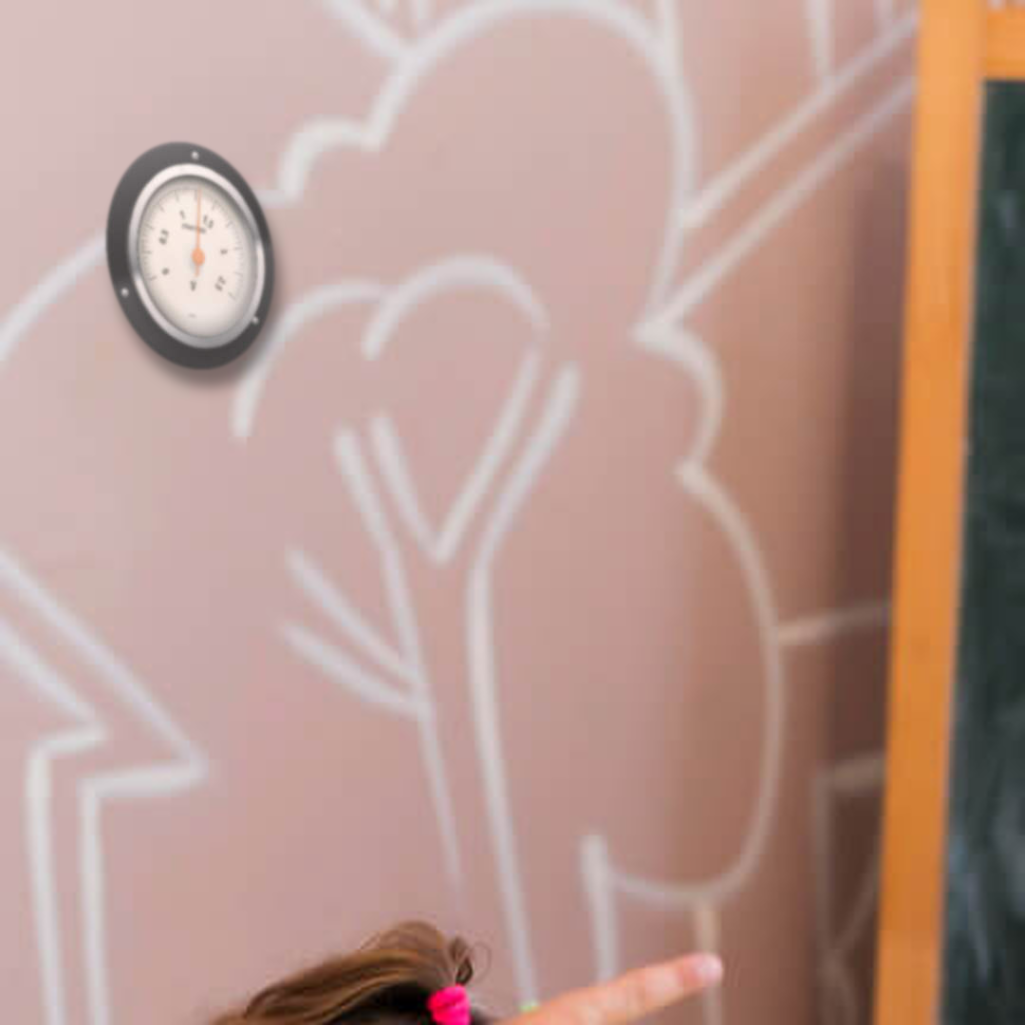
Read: 1.25 (V)
